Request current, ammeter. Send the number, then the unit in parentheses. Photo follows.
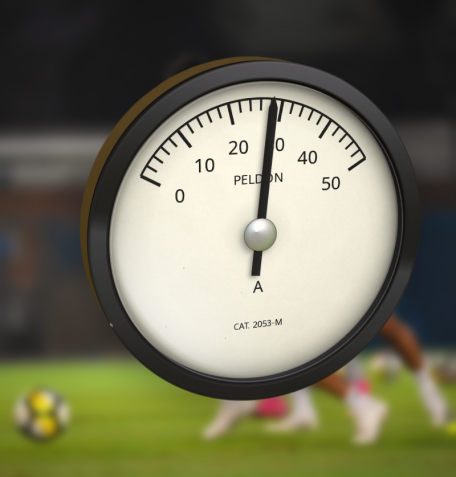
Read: 28 (A)
